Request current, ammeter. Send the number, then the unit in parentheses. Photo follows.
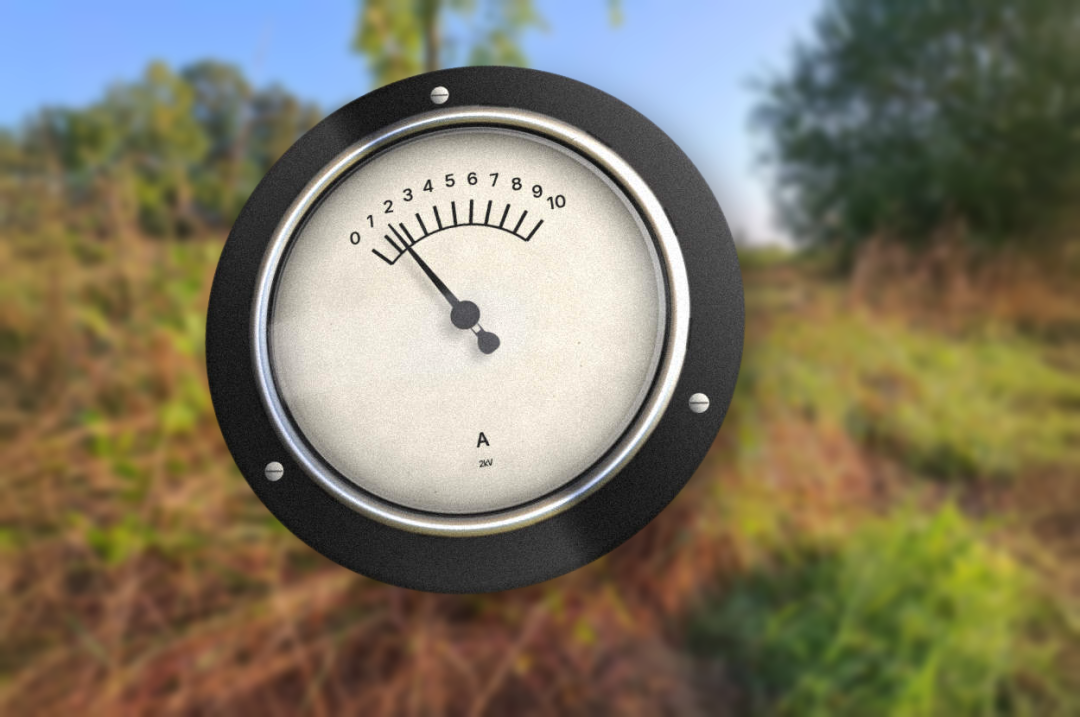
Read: 1.5 (A)
